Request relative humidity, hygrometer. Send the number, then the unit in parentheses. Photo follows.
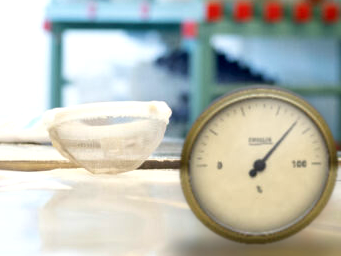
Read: 72 (%)
